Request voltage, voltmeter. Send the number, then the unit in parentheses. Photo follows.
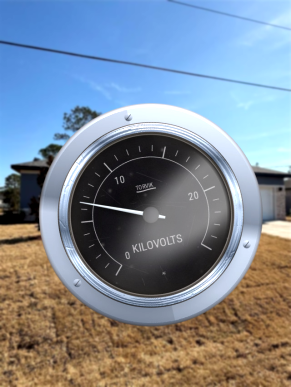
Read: 6.5 (kV)
